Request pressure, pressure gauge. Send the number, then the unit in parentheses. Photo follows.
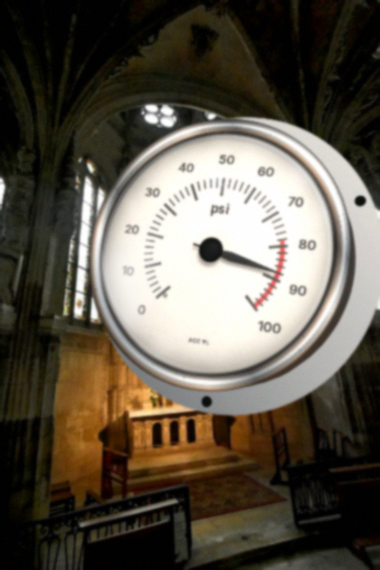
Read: 88 (psi)
